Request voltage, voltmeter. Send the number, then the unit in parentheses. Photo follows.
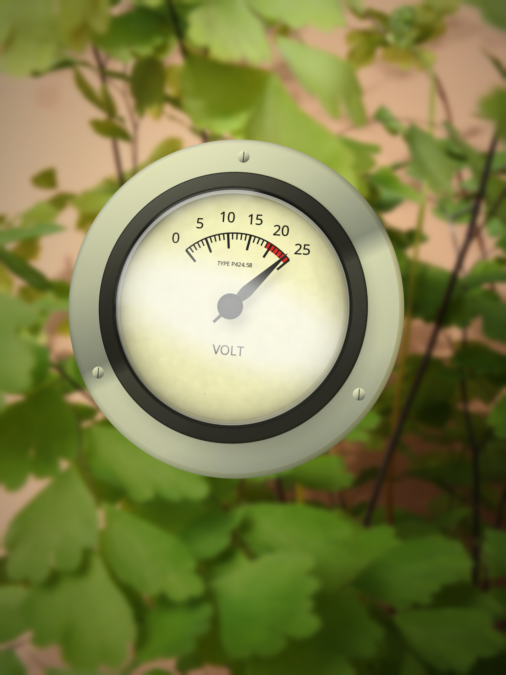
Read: 24 (V)
